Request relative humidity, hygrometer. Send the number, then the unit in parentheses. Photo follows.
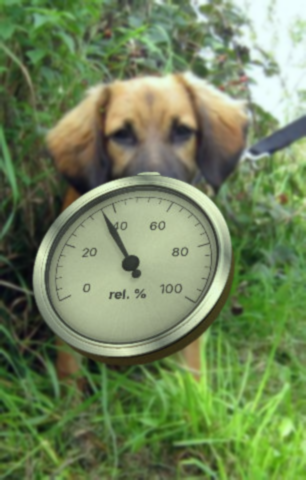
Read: 36 (%)
